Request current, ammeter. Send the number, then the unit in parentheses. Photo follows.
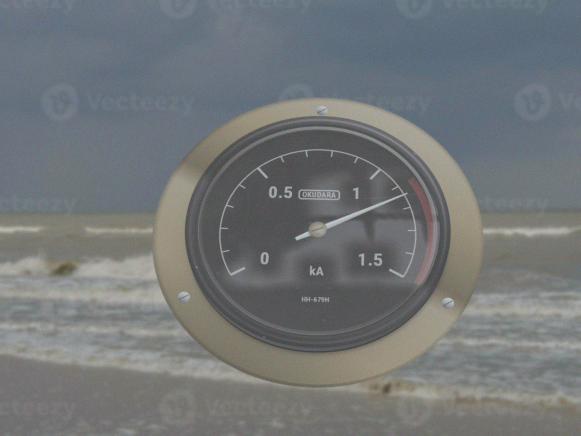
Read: 1.15 (kA)
